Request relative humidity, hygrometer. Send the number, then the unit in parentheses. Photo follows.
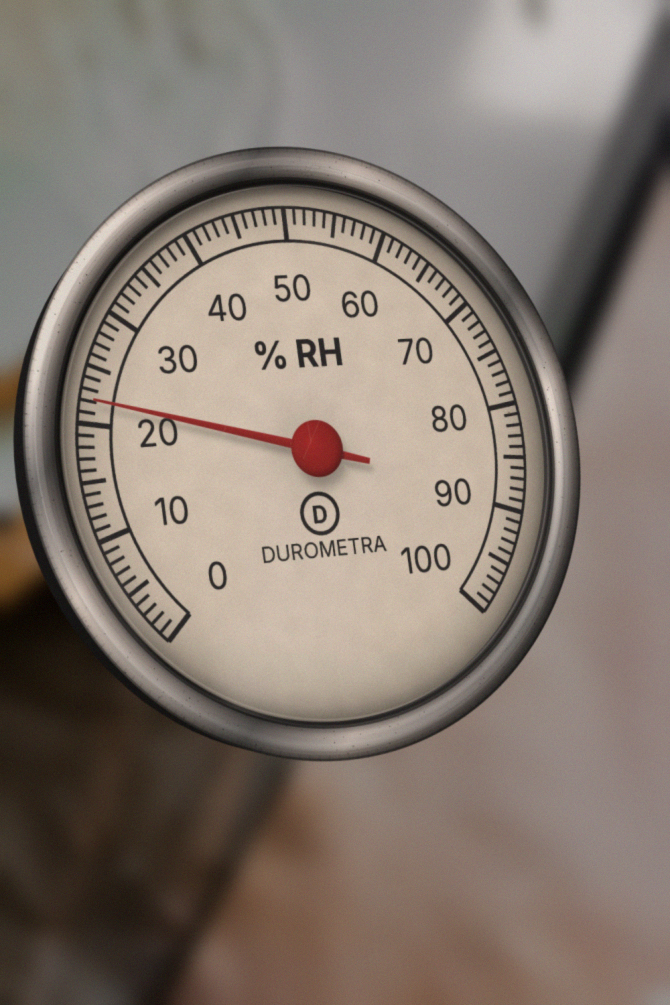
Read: 22 (%)
